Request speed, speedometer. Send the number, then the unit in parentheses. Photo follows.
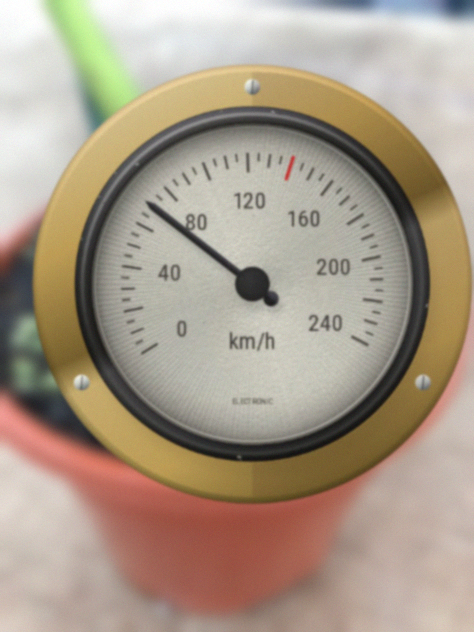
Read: 70 (km/h)
